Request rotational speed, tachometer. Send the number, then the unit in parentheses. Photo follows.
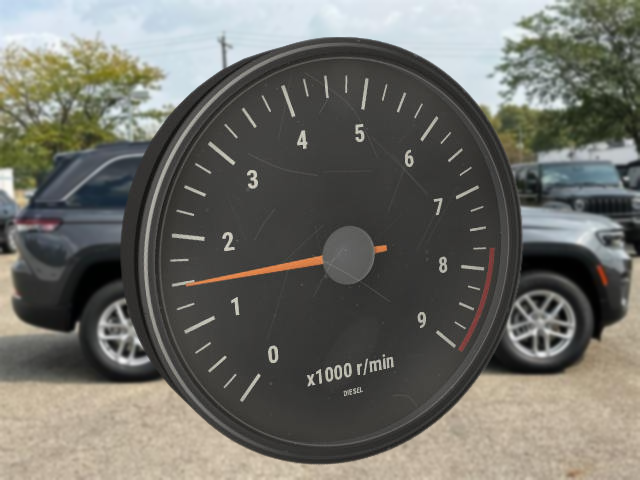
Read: 1500 (rpm)
